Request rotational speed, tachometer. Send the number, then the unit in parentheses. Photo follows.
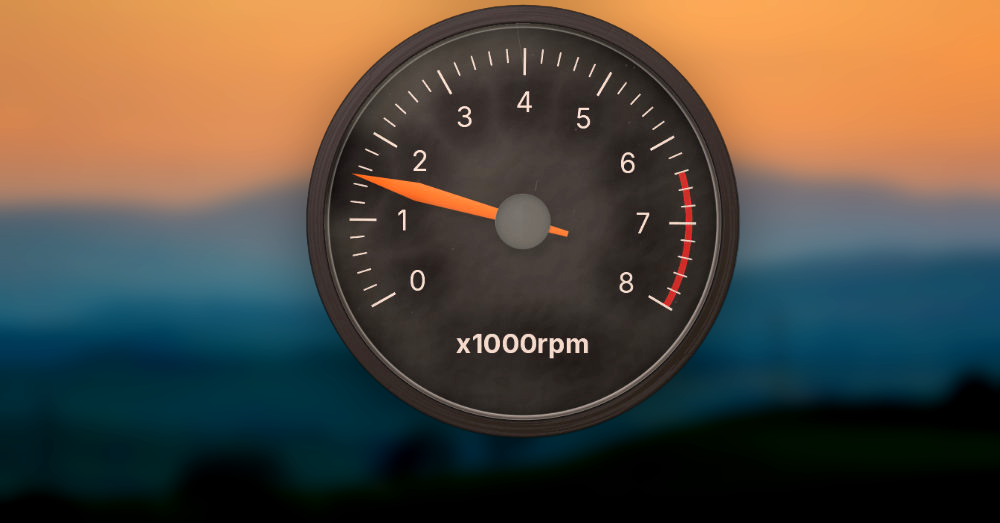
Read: 1500 (rpm)
